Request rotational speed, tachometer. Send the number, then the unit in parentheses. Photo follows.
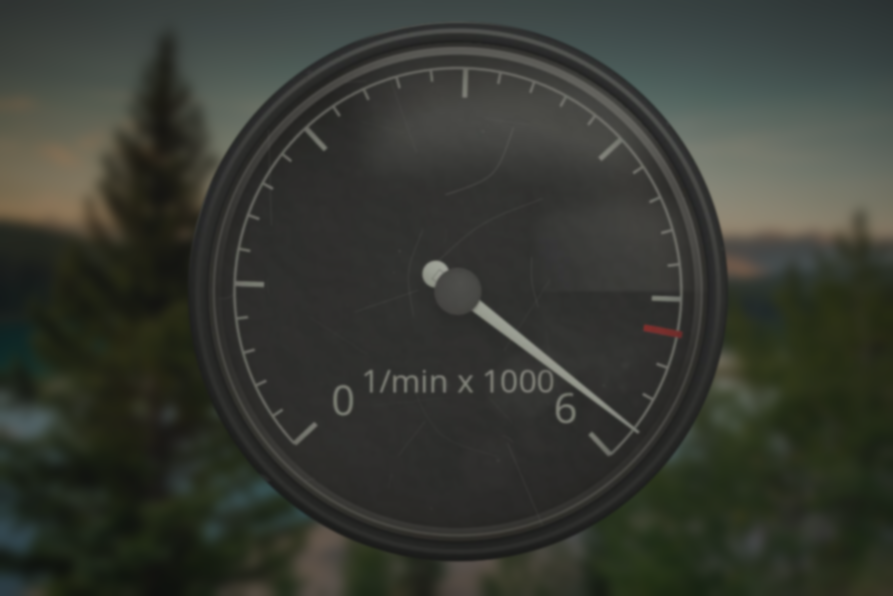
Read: 5800 (rpm)
